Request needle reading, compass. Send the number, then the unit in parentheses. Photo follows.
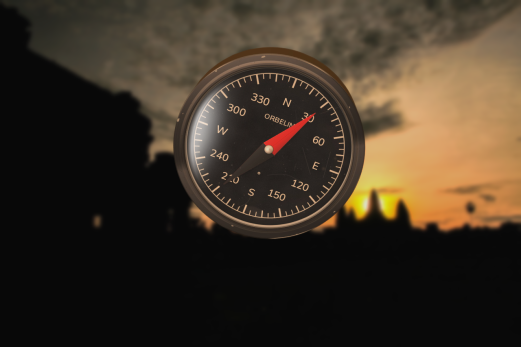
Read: 30 (°)
